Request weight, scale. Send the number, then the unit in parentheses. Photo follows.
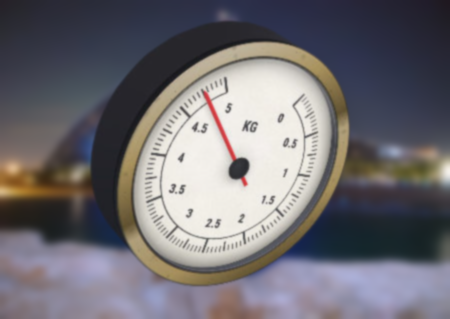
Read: 4.75 (kg)
